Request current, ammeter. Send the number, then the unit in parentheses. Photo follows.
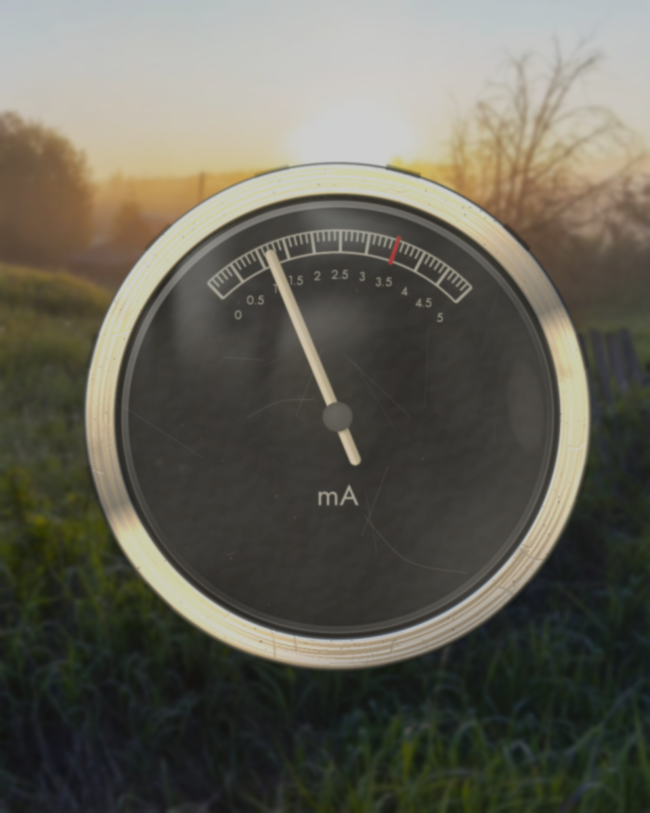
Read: 1.2 (mA)
